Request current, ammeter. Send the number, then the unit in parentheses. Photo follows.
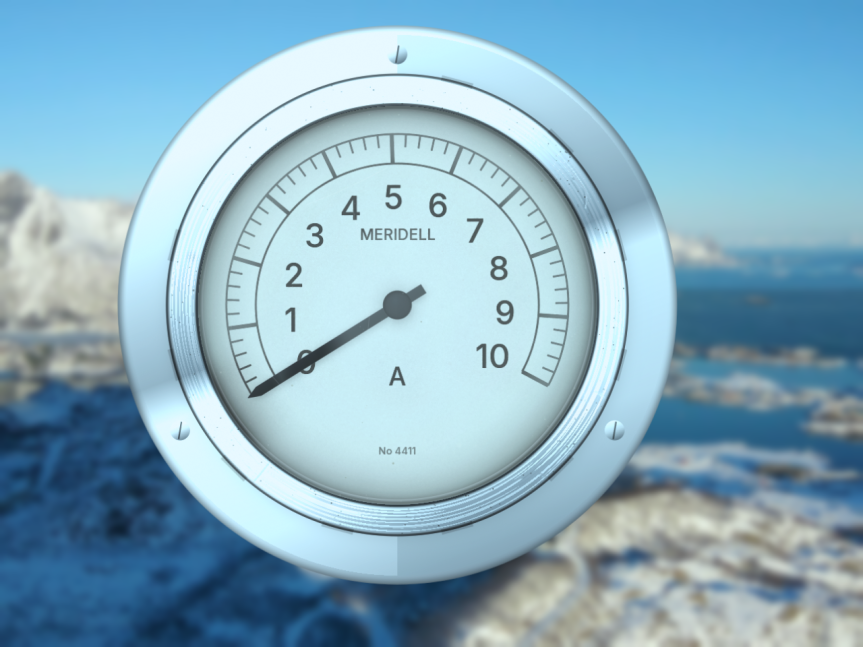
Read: 0 (A)
